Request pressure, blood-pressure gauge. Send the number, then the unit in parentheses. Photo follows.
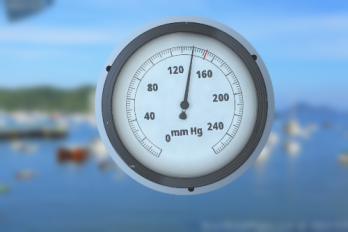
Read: 140 (mmHg)
